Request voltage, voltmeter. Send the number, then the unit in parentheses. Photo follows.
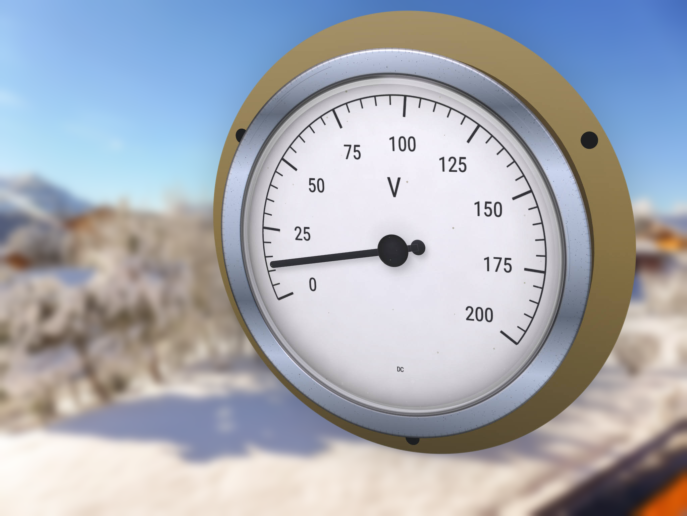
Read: 12.5 (V)
